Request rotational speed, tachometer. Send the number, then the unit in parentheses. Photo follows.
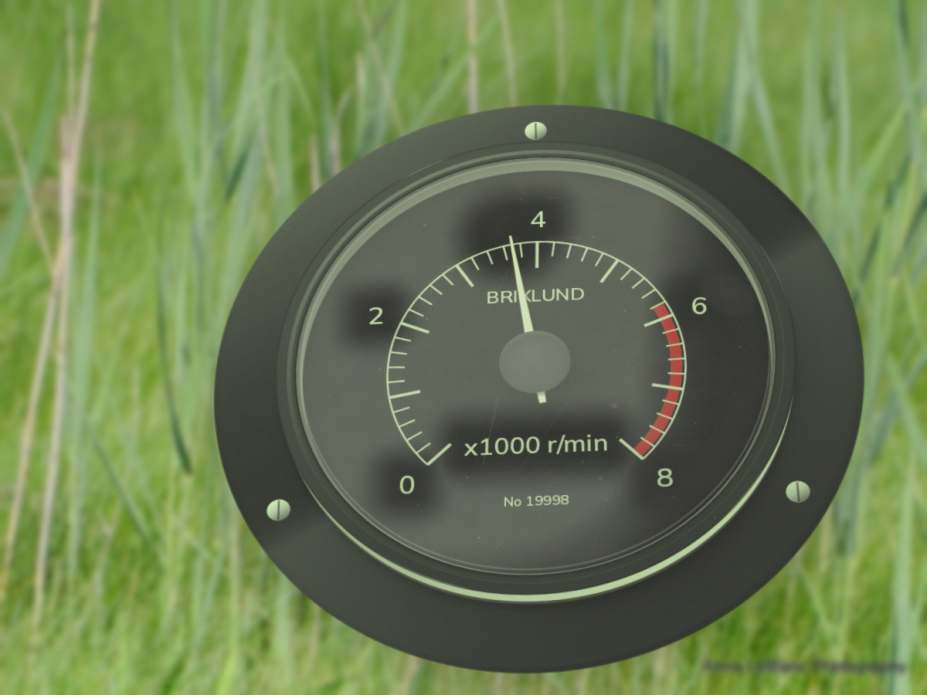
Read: 3700 (rpm)
